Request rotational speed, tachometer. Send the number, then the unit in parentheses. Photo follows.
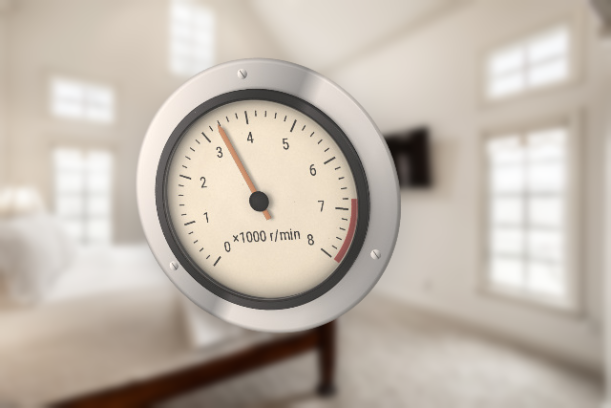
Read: 3400 (rpm)
